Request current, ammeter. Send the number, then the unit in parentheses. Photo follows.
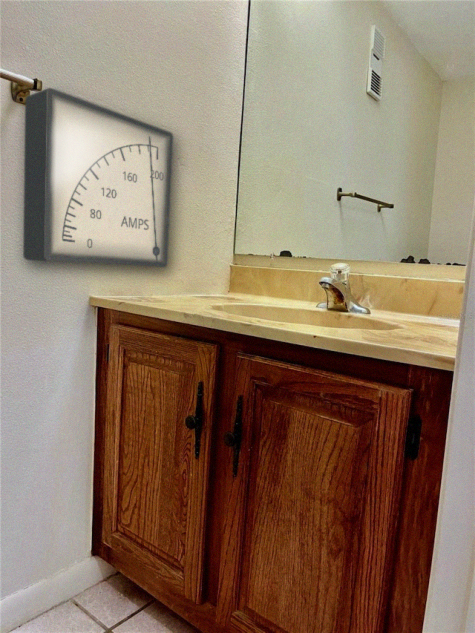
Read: 190 (A)
